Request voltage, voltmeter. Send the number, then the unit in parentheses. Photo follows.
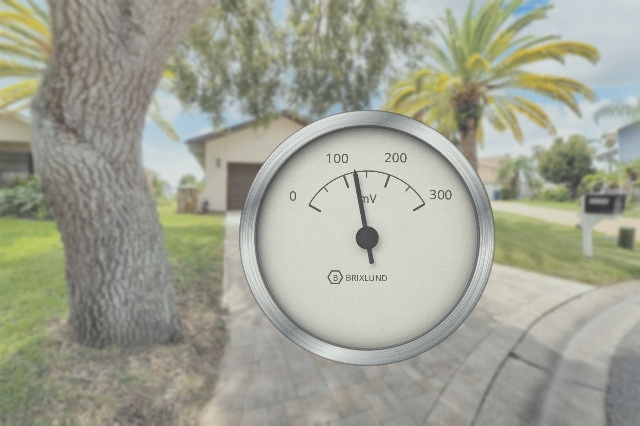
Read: 125 (mV)
